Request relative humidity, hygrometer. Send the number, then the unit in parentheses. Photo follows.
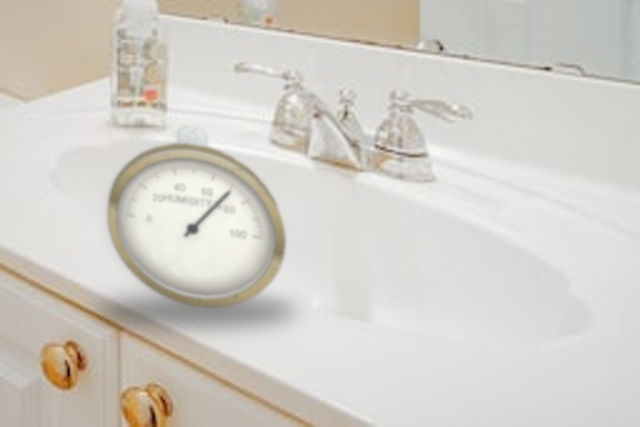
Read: 70 (%)
